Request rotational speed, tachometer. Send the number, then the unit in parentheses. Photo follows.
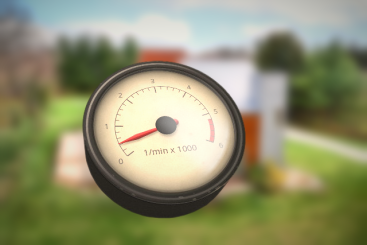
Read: 400 (rpm)
